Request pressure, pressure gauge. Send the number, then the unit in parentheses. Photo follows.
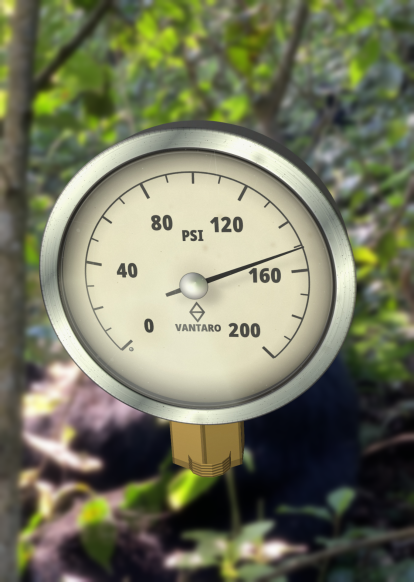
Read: 150 (psi)
